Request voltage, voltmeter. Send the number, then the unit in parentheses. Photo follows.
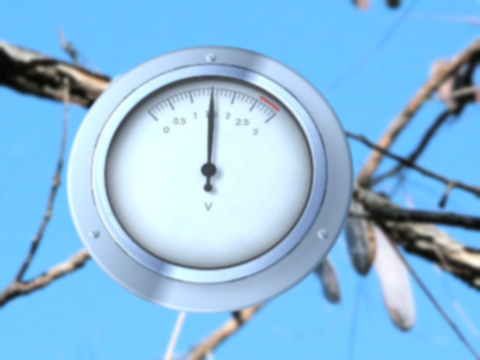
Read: 1.5 (V)
